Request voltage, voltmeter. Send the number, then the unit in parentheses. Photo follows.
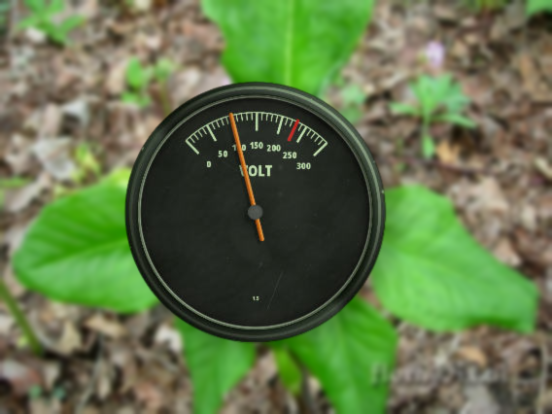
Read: 100 (V)
